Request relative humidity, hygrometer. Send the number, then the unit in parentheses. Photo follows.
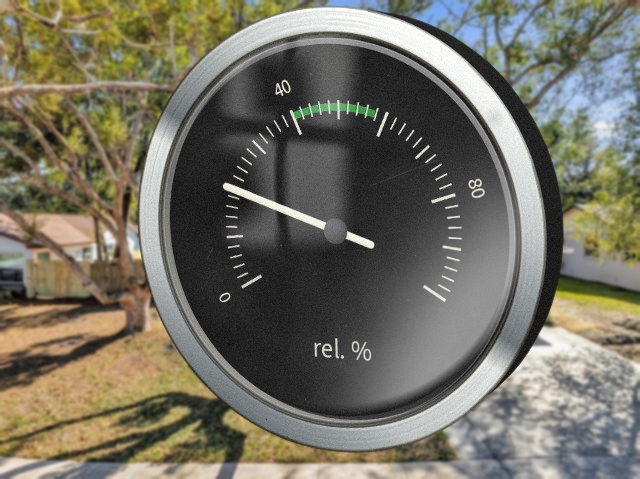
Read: 20 (%)
